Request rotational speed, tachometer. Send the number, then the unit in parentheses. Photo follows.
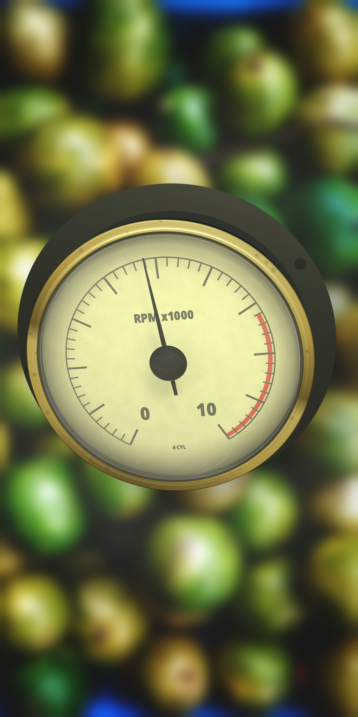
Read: 4800 (rpm)
